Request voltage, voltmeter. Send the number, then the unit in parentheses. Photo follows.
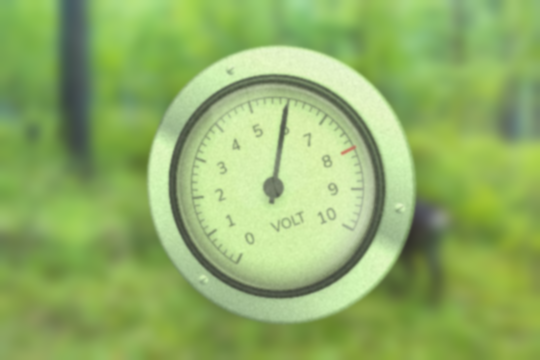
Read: 6 (V)
